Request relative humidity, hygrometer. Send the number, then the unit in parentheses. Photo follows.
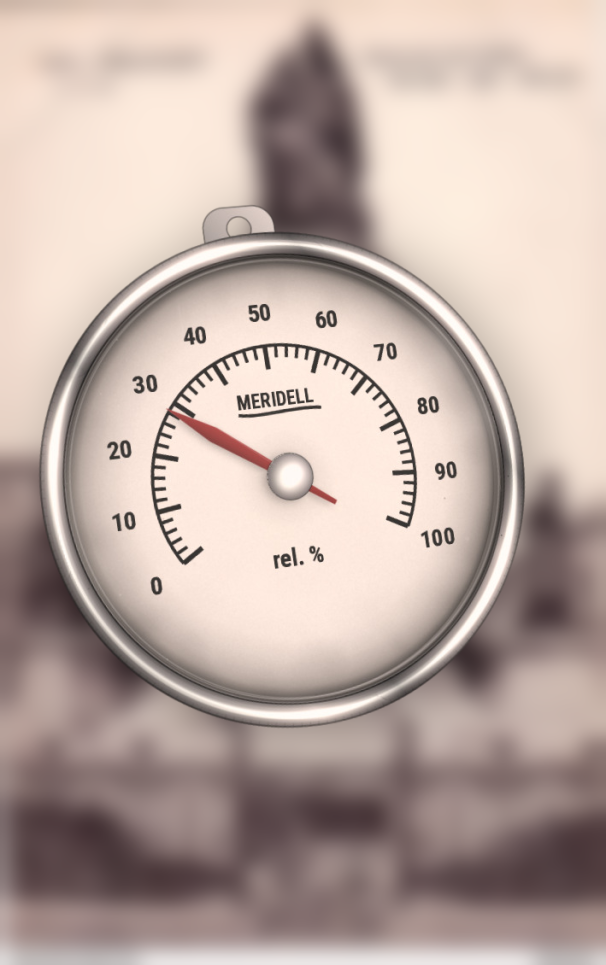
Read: 28 (%)
